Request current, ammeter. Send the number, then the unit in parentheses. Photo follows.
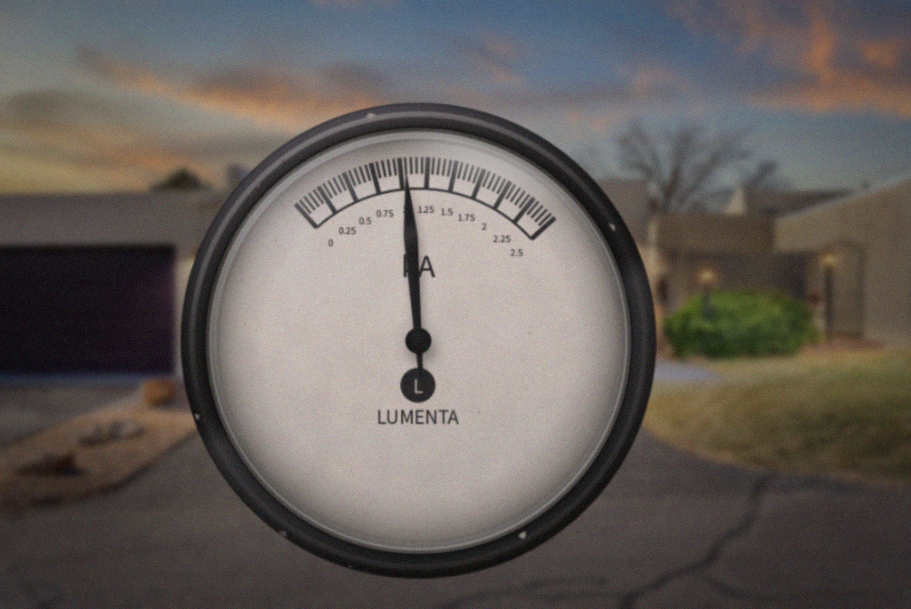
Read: 1.05 (kA)
